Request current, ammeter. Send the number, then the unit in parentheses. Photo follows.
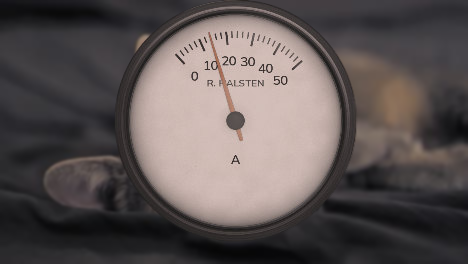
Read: 14 (A)
